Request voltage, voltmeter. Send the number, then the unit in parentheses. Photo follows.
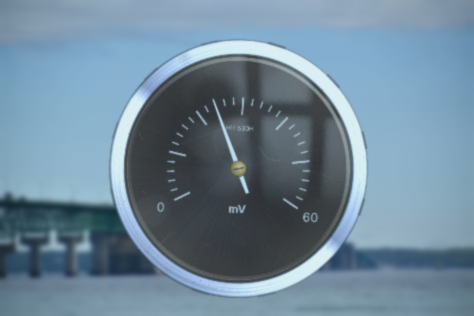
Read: 24 (mV)
